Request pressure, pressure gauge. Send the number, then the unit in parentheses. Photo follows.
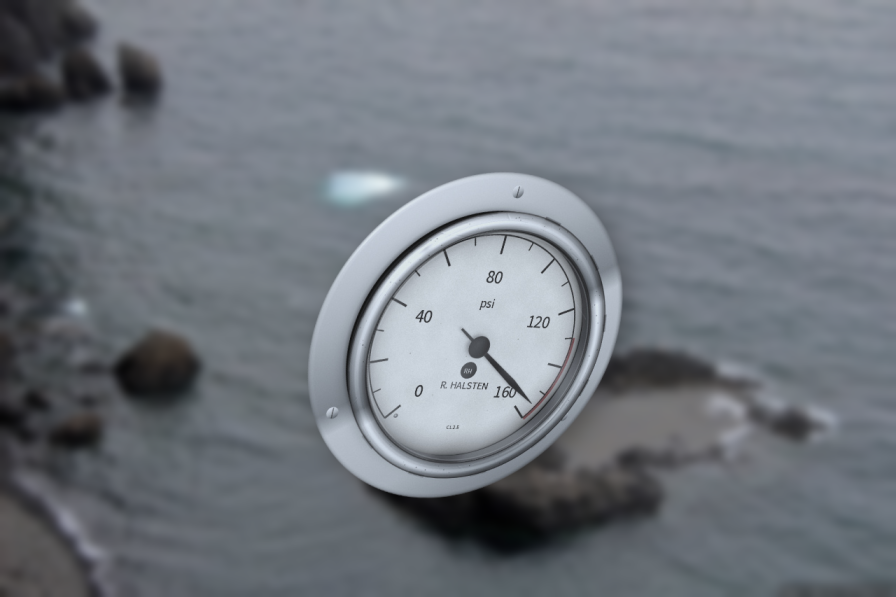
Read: 155 (psi)
